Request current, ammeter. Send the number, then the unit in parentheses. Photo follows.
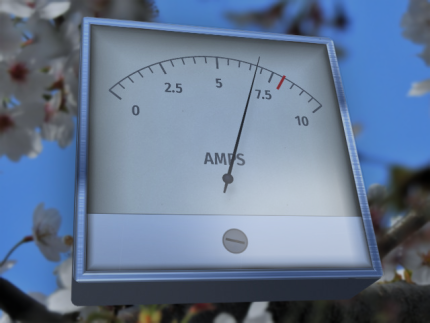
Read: 6.75 (A)
